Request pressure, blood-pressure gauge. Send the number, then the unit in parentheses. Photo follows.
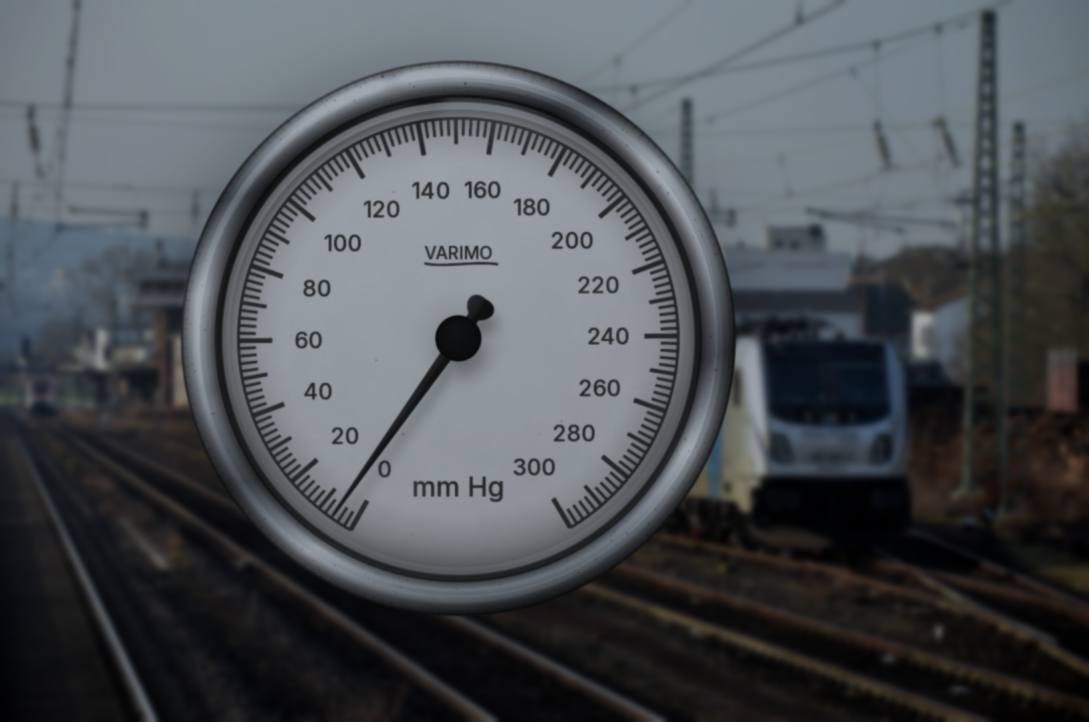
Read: 6 (mmHg)
